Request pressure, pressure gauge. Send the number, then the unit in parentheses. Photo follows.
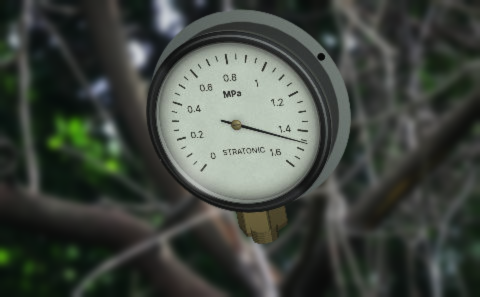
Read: 1.45 (MPa)
